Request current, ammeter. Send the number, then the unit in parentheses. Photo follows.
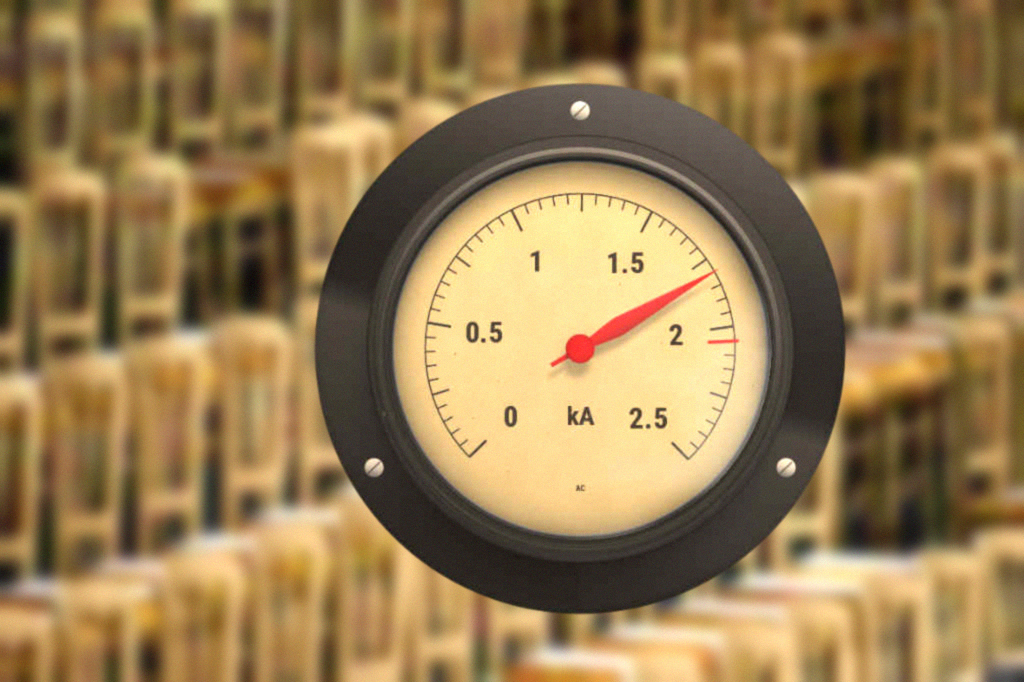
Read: 1.8 (kA)
